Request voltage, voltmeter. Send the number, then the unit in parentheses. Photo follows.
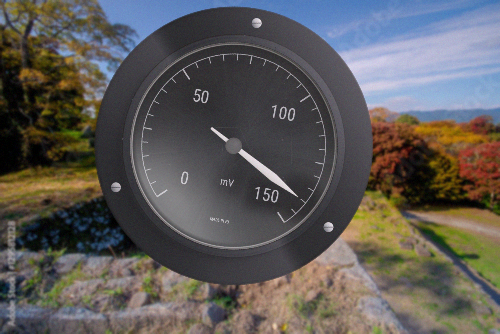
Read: 140 (mV)
